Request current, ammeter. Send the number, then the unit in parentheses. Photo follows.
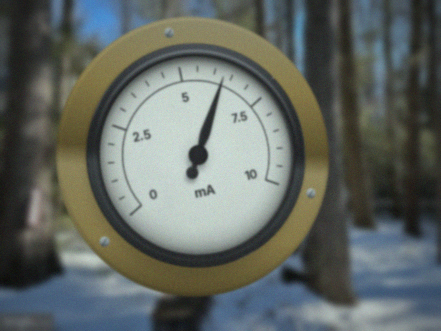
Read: 6.25 (mA)
